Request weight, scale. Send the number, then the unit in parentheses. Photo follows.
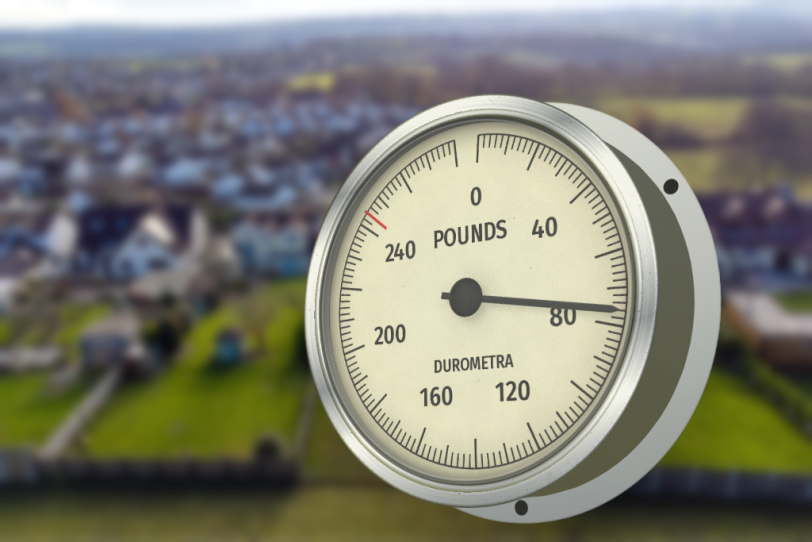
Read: 76 (lb)
